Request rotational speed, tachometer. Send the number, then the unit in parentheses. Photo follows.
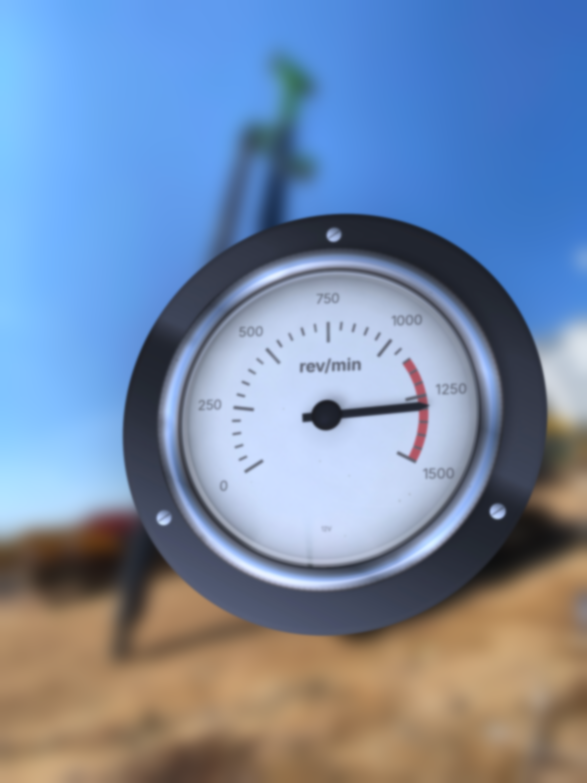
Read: 1300 (rpm)
